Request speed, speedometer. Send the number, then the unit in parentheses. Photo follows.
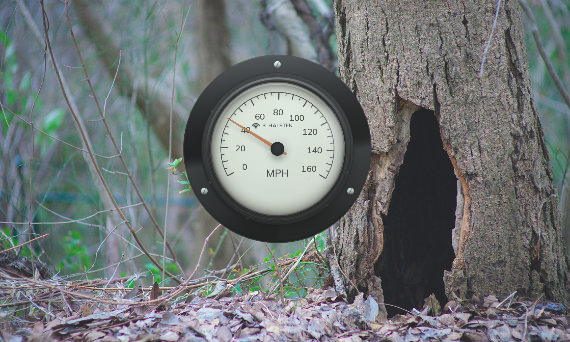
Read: 40 (mph)
